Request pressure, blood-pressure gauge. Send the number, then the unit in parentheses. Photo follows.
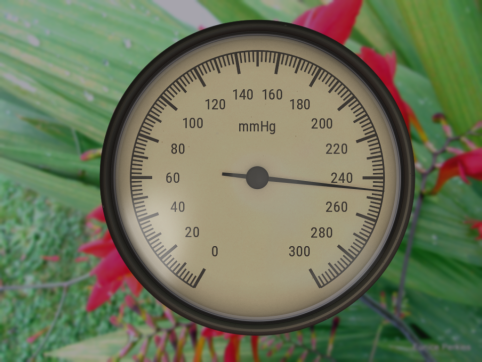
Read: 246 (mmHg)
